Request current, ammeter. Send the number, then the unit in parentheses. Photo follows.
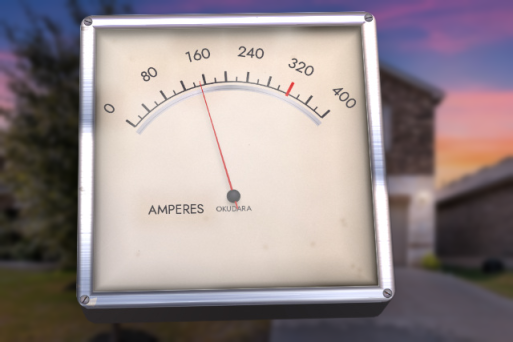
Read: 150 (A)
